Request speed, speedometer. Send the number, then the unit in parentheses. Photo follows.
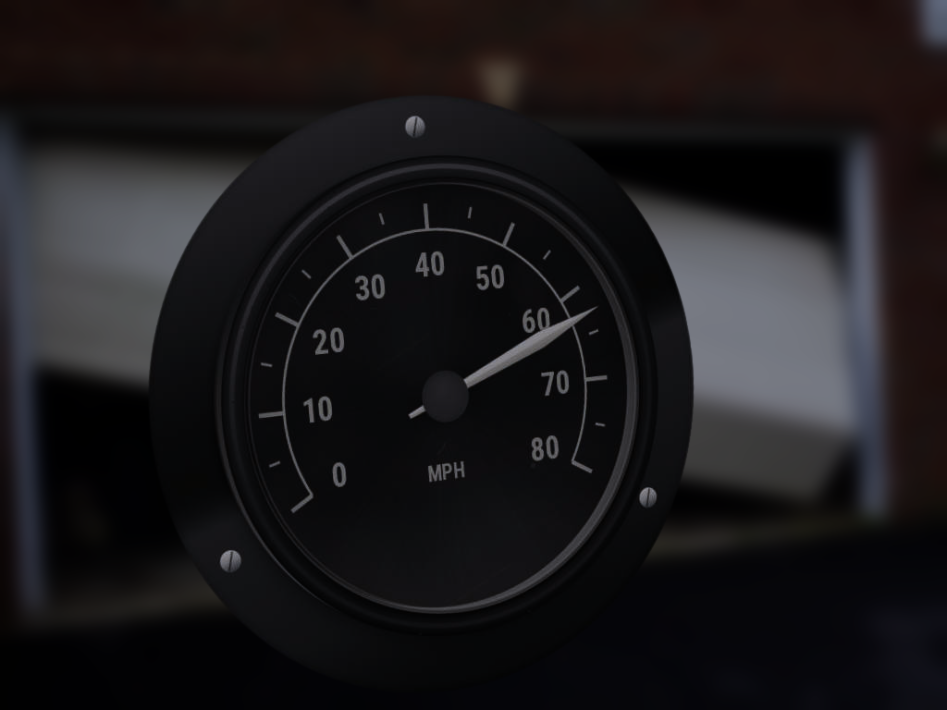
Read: 62.5 (mph)
